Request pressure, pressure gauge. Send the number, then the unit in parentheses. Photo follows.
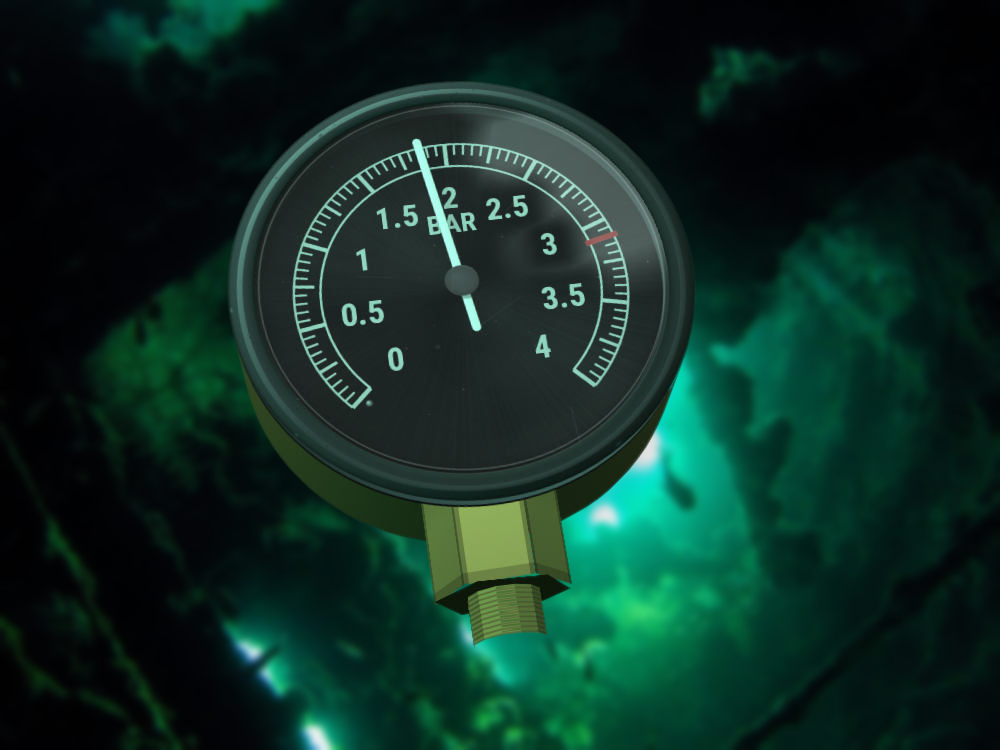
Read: 1.85 (bar)
